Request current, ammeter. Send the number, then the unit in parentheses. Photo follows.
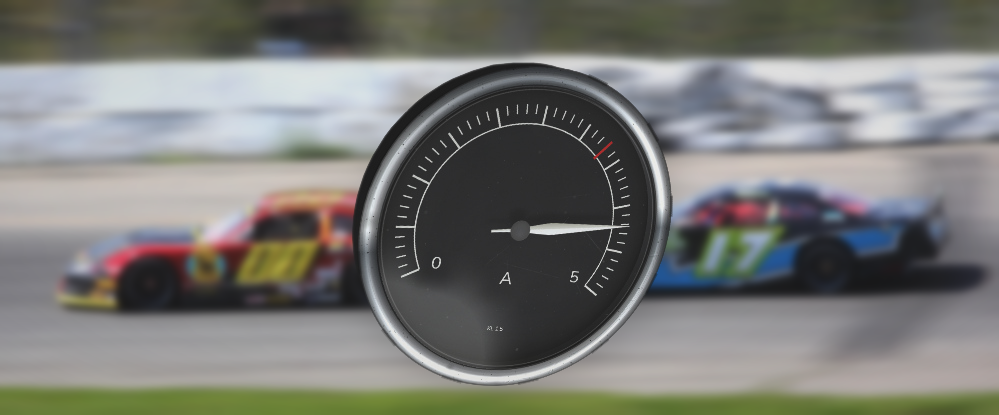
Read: 4.2 (A)
